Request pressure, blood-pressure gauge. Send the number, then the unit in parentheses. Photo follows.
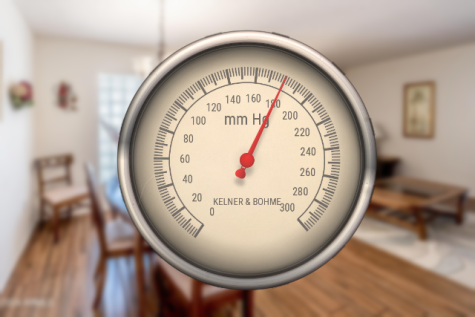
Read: 180 (mmHg)
